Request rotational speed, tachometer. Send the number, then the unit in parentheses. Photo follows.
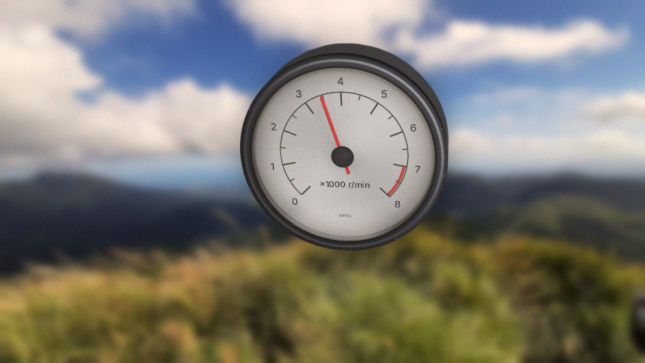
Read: 3500 (rpm)
